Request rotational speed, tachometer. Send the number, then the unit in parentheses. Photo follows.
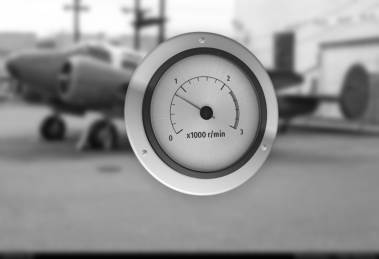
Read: 800 (rpm)
